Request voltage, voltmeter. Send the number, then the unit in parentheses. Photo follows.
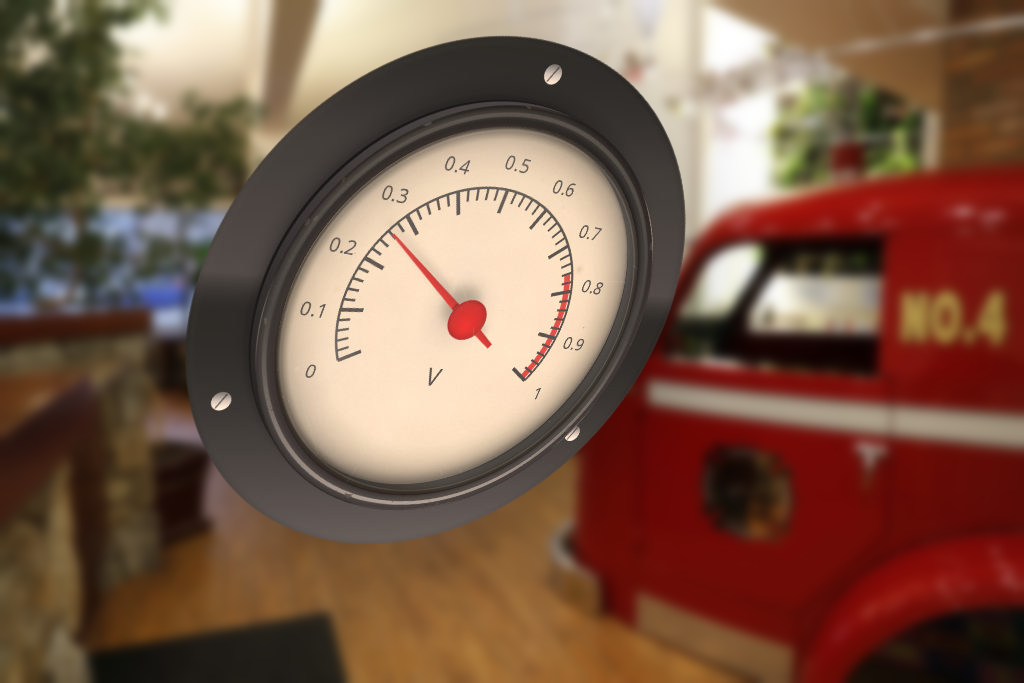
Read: 0.26 (V)
